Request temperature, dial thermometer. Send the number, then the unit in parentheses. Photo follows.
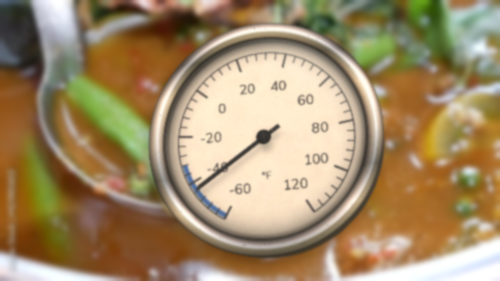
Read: -44 (°F)
